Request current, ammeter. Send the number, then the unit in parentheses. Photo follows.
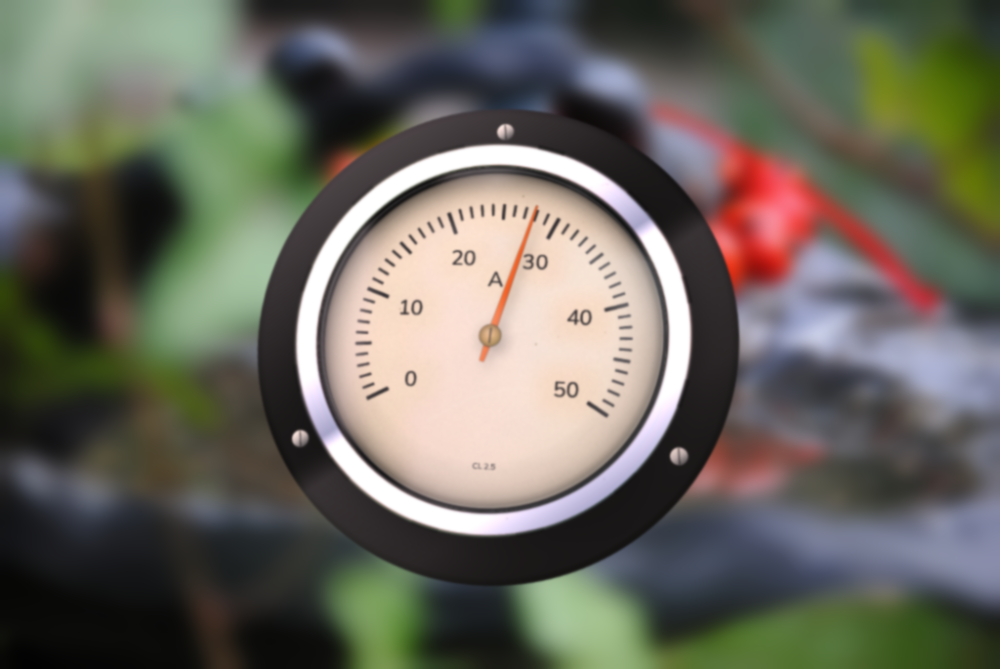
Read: 28 (A)
